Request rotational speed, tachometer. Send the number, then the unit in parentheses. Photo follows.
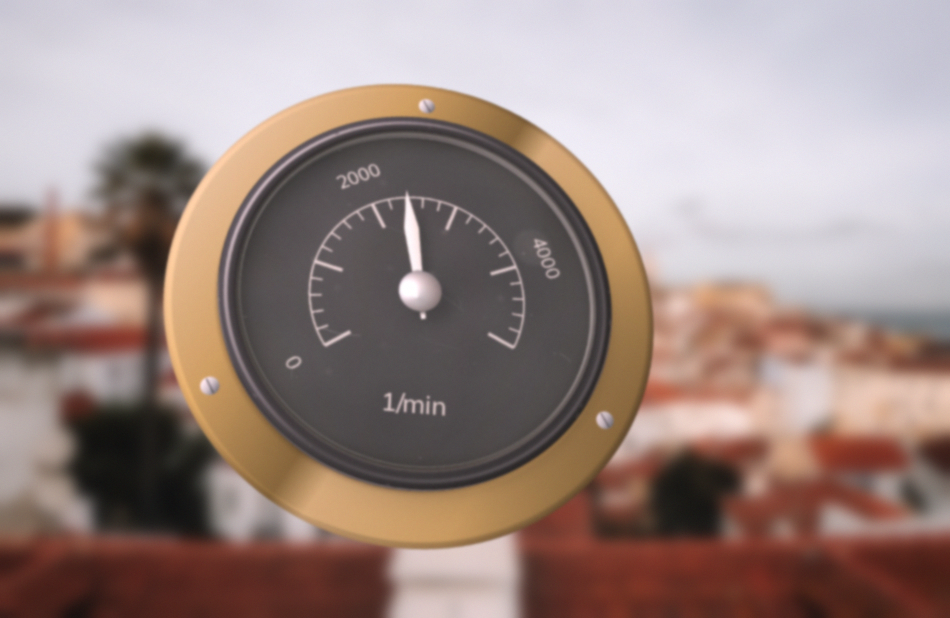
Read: 2400 (rpm)
